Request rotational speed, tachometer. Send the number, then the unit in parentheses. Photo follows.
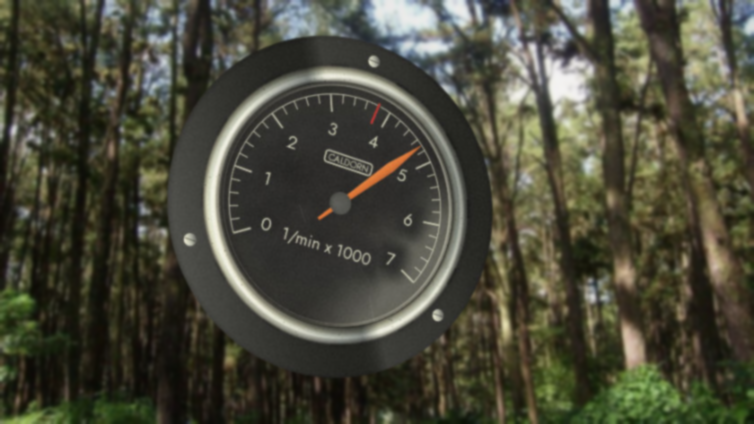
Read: 4700 (rpm)
